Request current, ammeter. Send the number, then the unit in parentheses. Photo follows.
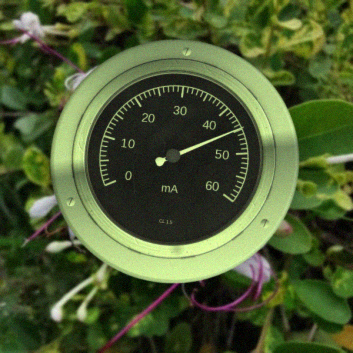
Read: 45 (mA)
